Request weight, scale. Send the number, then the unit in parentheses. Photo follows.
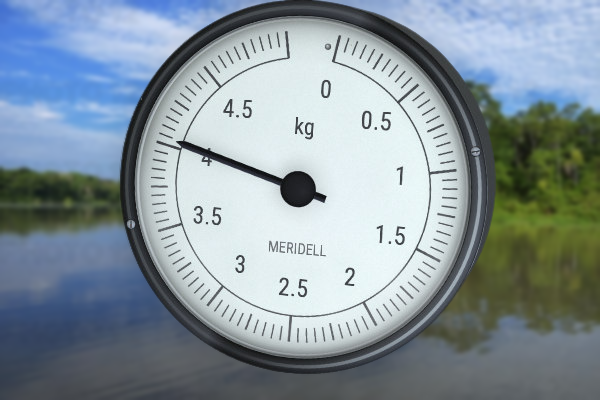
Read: 4.05 (kg)
